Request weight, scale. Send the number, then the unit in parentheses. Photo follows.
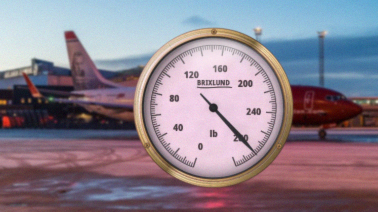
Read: 280 (lb)
